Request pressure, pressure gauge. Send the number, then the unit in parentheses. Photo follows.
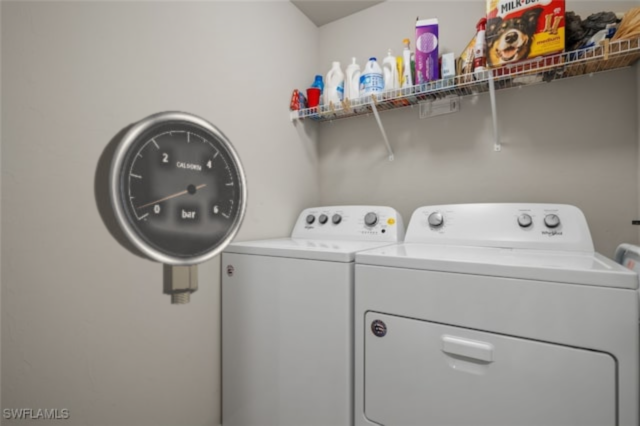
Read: 0.25 (bar)
